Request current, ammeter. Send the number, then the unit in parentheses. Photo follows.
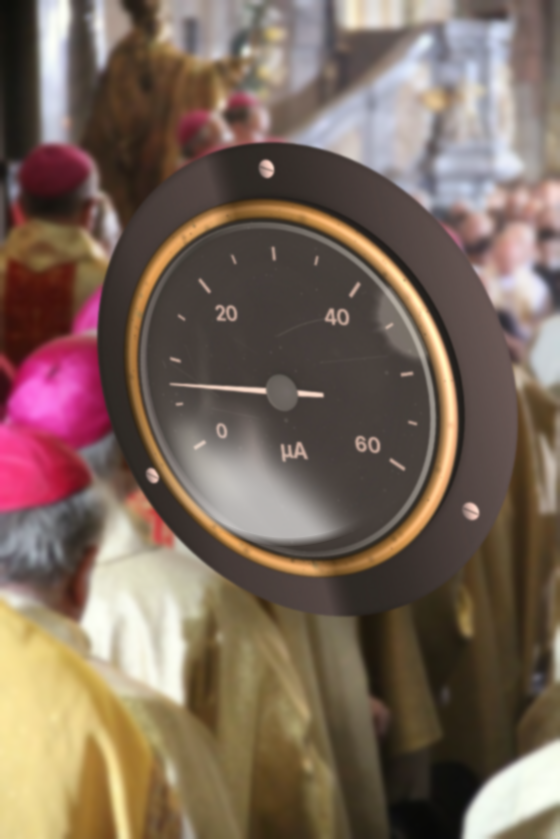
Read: 7.5 (µA)
